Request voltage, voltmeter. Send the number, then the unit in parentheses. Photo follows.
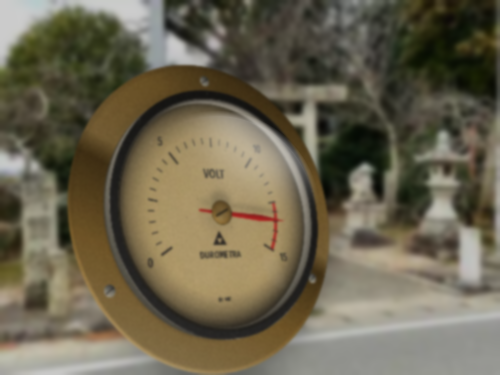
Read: 13.5 (V)
